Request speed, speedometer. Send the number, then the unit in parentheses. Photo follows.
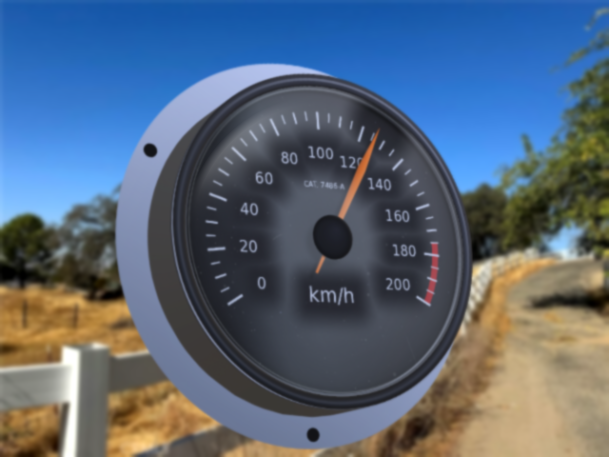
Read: 125 (km/h)
